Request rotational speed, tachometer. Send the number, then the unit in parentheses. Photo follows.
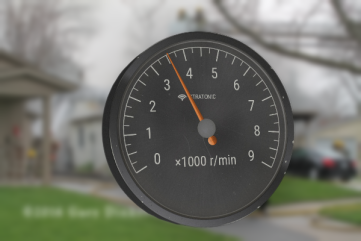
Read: 3500 (rpm)
